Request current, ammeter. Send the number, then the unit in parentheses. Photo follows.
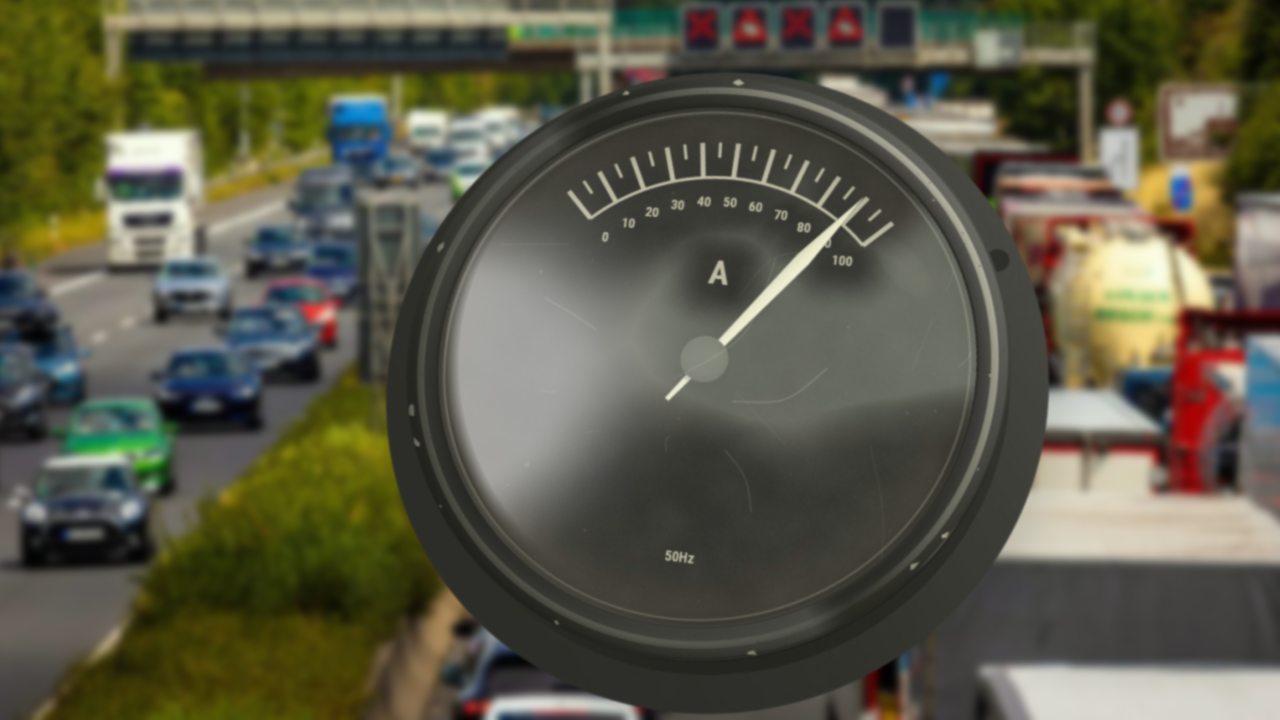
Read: 90 (A)
